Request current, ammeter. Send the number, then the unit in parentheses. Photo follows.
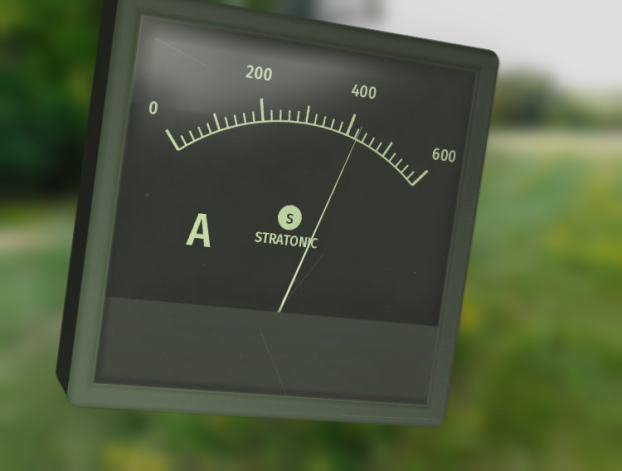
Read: 420 (A)
